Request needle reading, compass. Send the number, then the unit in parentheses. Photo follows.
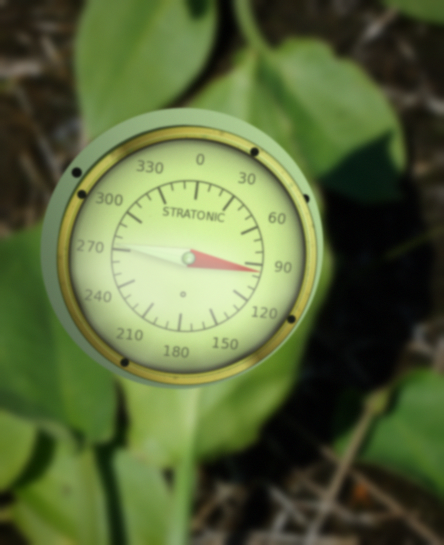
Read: 95 (°)
